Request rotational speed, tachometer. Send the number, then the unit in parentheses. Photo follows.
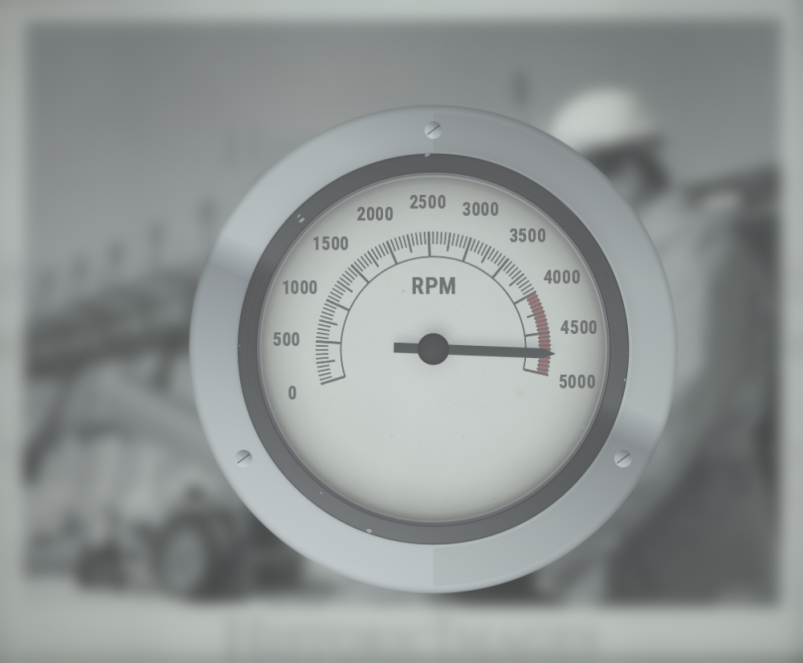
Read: 4750 (rpm)
